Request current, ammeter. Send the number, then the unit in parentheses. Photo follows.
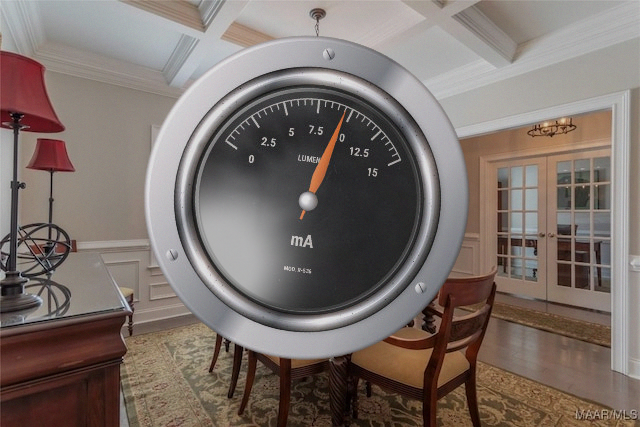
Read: 9.5 (mA)
